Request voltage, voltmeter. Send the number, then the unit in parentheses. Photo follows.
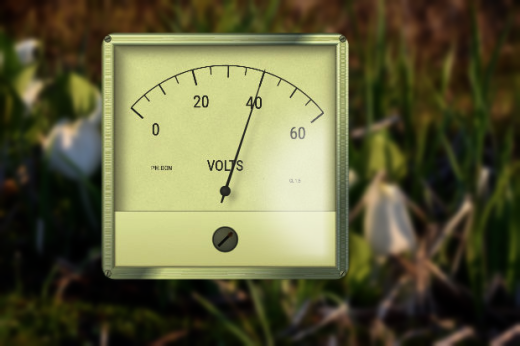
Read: 40 (V)
